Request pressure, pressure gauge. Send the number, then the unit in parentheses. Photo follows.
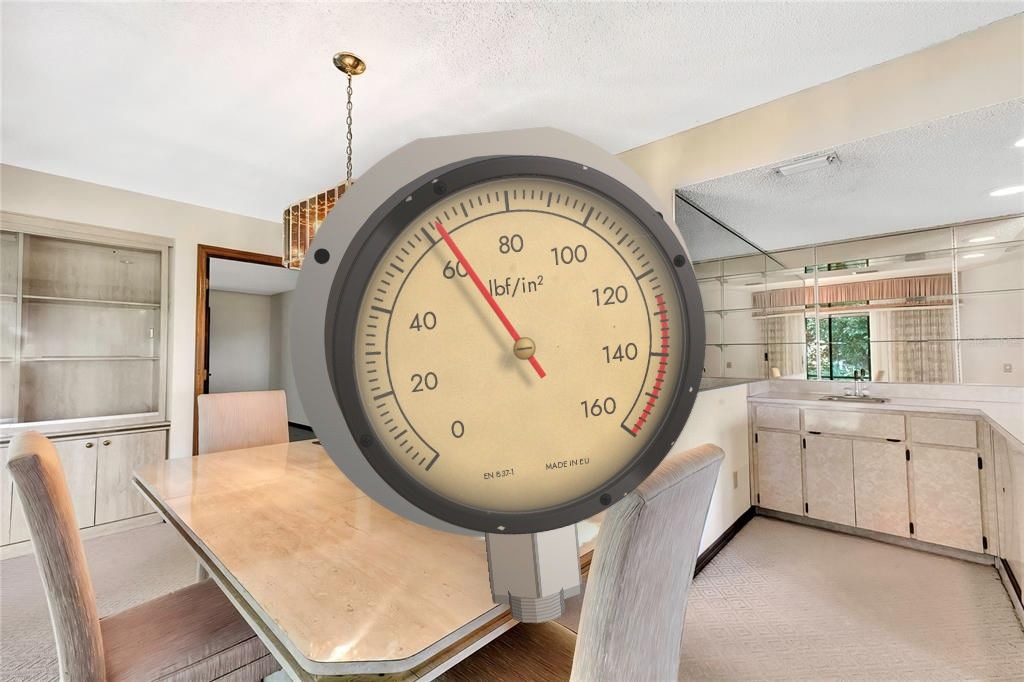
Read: 63 (psi)
